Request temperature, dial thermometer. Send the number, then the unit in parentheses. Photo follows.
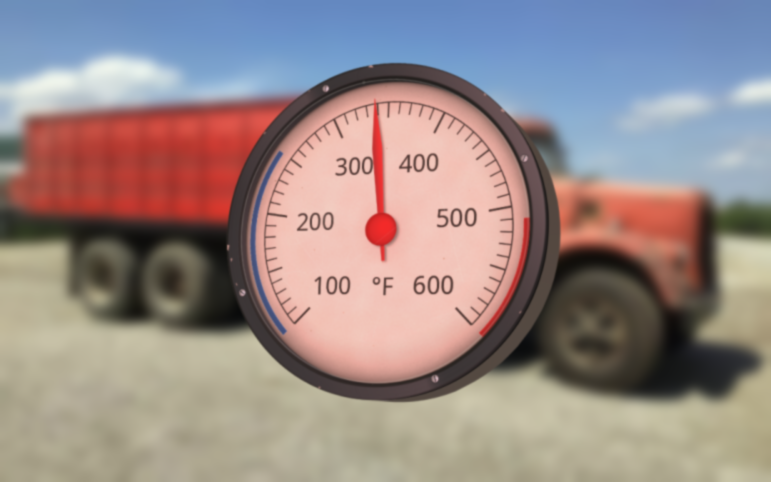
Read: 340 (°F)
